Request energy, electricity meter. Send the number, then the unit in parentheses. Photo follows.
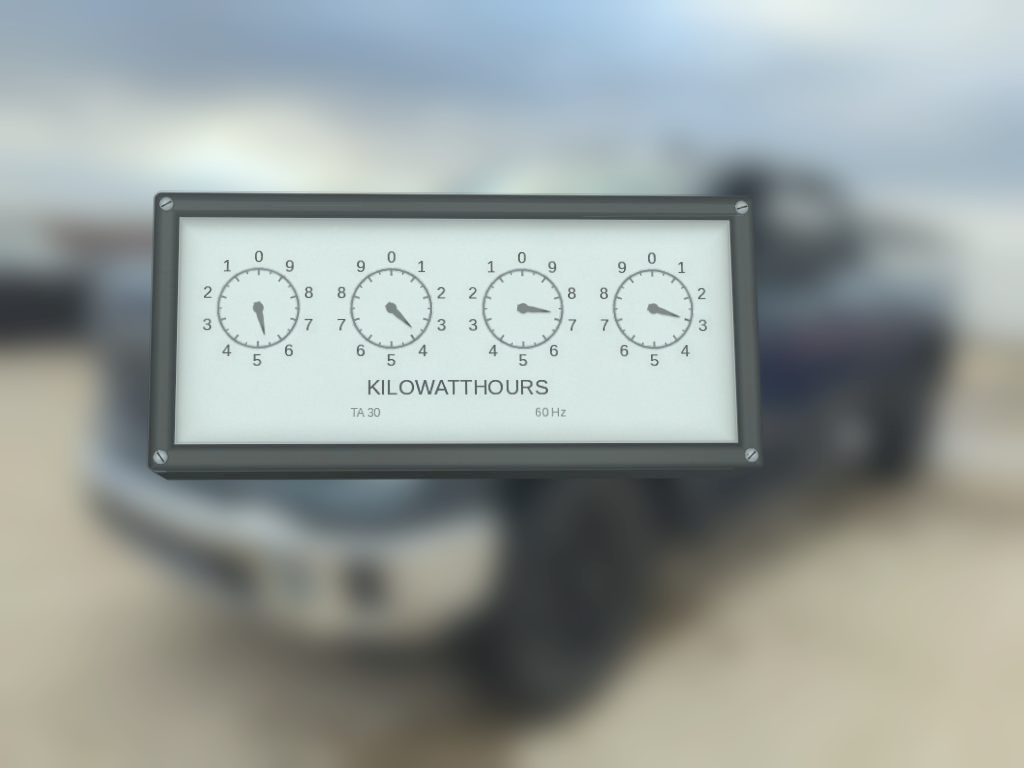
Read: 5373 (kWh)
